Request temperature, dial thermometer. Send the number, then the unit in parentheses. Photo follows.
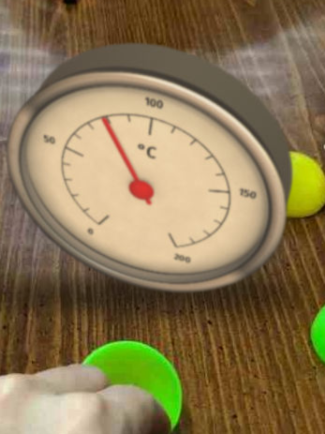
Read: 80 (°C)
